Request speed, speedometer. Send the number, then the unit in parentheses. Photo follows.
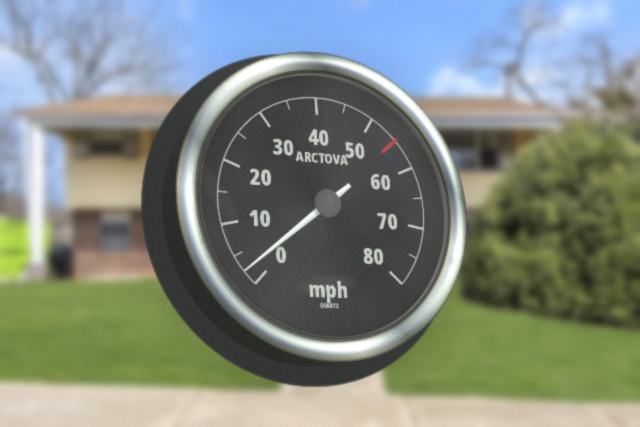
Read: 2.5 (mph)
